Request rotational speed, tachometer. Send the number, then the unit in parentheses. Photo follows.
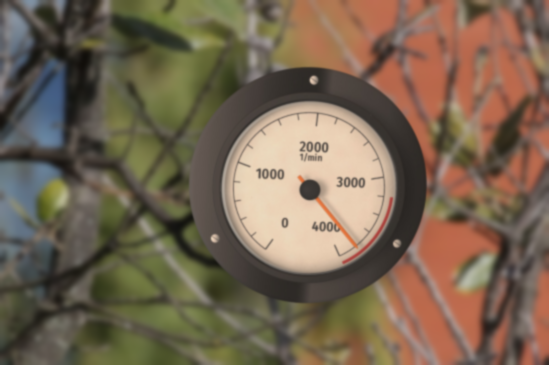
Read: 3800 (rpm)
